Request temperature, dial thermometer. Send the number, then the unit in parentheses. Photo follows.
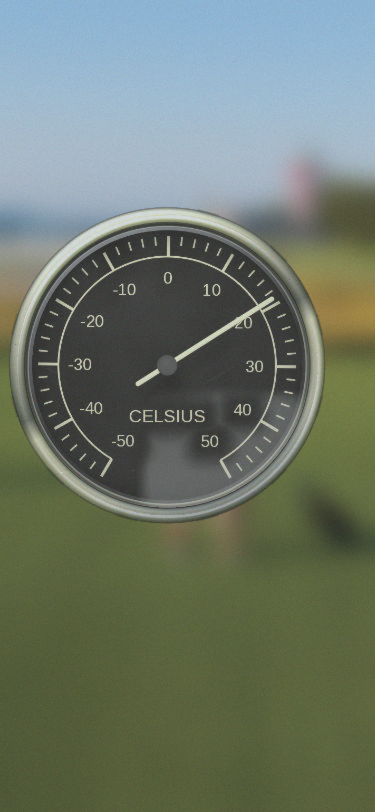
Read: 19 (°C)
